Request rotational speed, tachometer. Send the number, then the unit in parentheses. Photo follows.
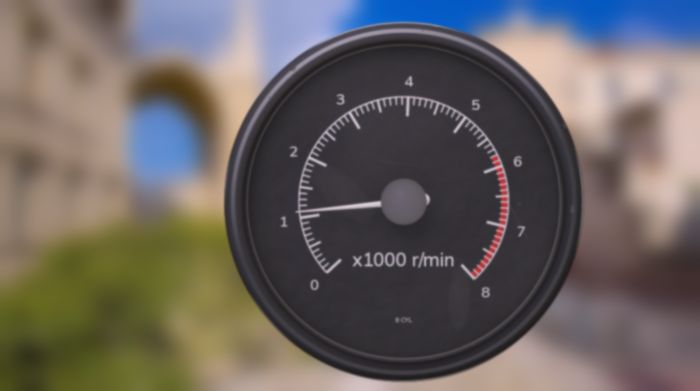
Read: 1100 (rpm)
